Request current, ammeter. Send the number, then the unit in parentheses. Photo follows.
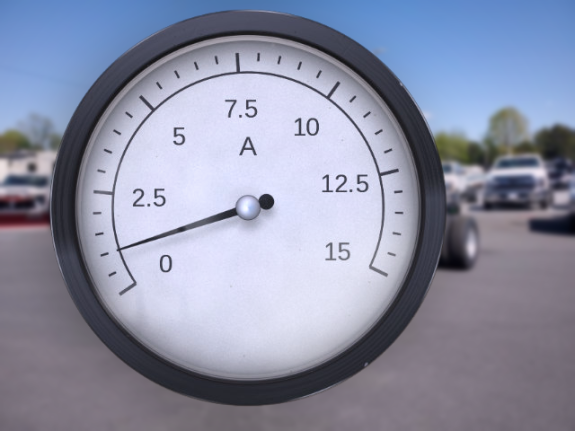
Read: 1 (A)
